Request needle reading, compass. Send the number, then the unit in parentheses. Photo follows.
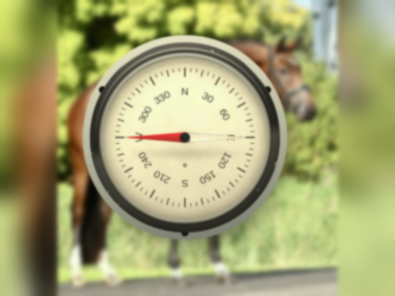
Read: 270 (°)
